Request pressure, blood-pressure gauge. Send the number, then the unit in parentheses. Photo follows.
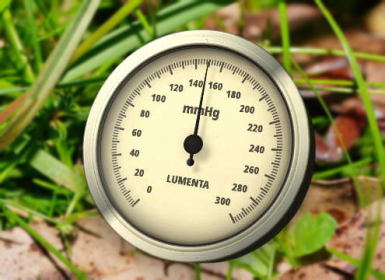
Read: 150 (mmHg)
